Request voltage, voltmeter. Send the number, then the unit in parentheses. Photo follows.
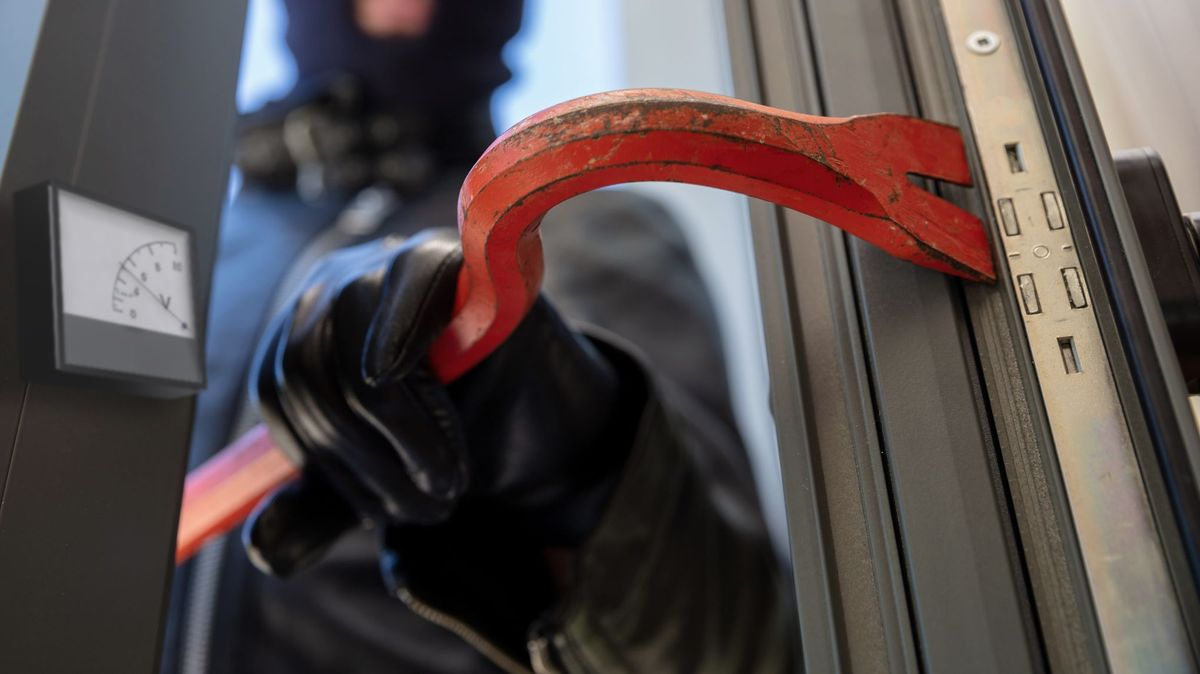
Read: 5 (V)
